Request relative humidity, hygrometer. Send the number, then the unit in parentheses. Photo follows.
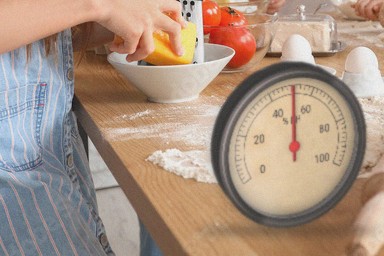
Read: 50 (%)
